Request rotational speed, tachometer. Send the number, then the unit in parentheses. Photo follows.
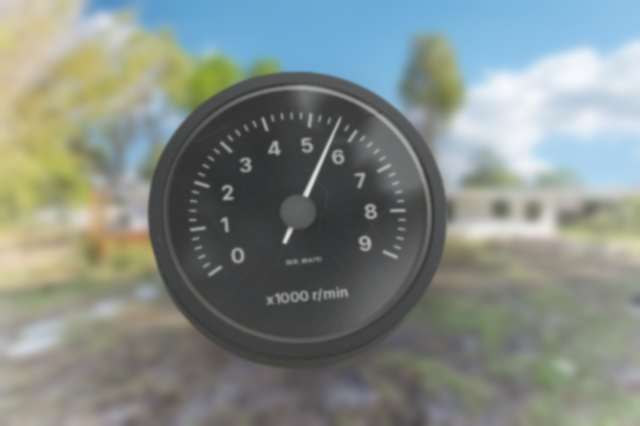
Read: 5600 (rpm)
